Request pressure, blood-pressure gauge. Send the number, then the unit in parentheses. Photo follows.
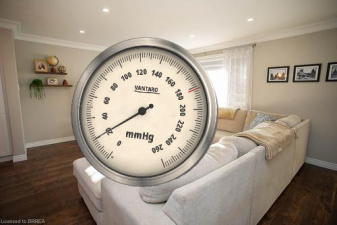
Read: 20 (mmHg)
